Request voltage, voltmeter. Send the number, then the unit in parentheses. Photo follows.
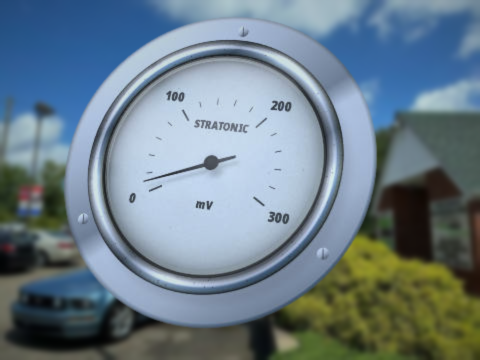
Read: 10 (mV)
